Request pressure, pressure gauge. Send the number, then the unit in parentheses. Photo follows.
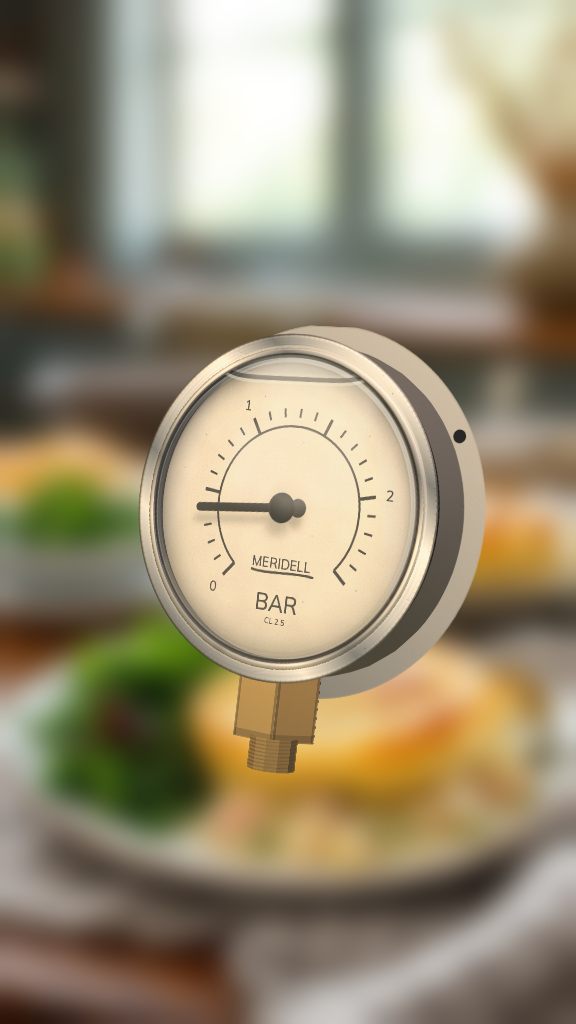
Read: 0.4 (bar)
